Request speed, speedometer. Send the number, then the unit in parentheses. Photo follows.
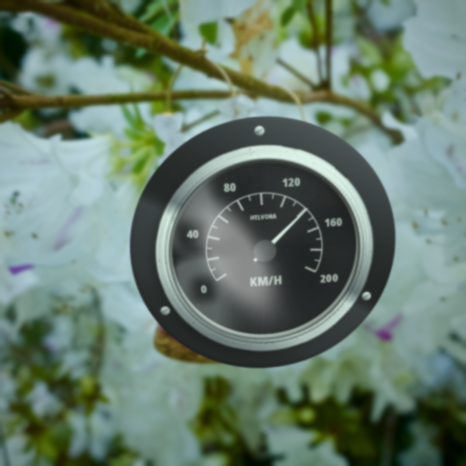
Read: 140 (km/h)
